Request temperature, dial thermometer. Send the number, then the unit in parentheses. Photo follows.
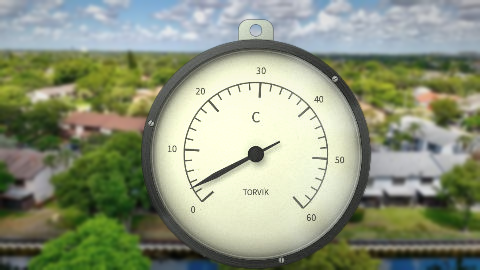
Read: 3 (°C)
